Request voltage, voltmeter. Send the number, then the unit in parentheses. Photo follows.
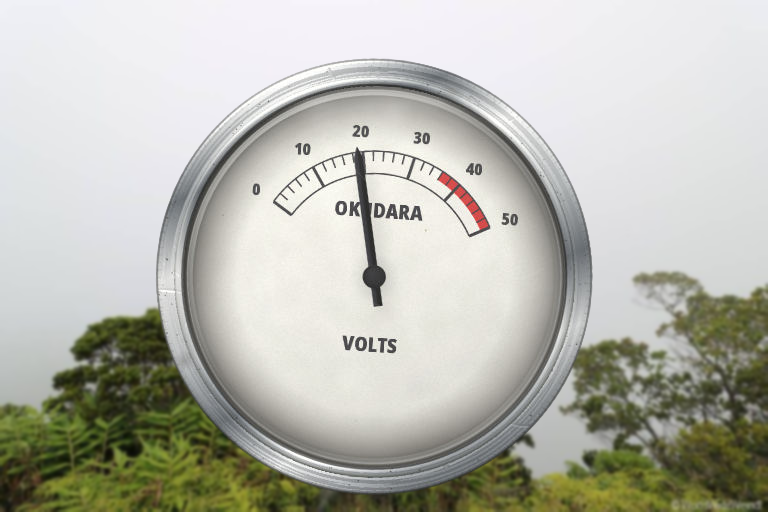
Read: 19 (V)
